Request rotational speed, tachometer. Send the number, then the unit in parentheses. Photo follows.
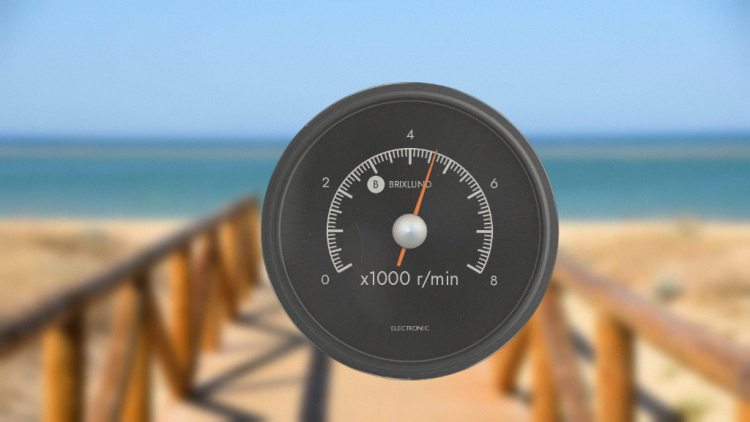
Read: 4600 (rpm)
